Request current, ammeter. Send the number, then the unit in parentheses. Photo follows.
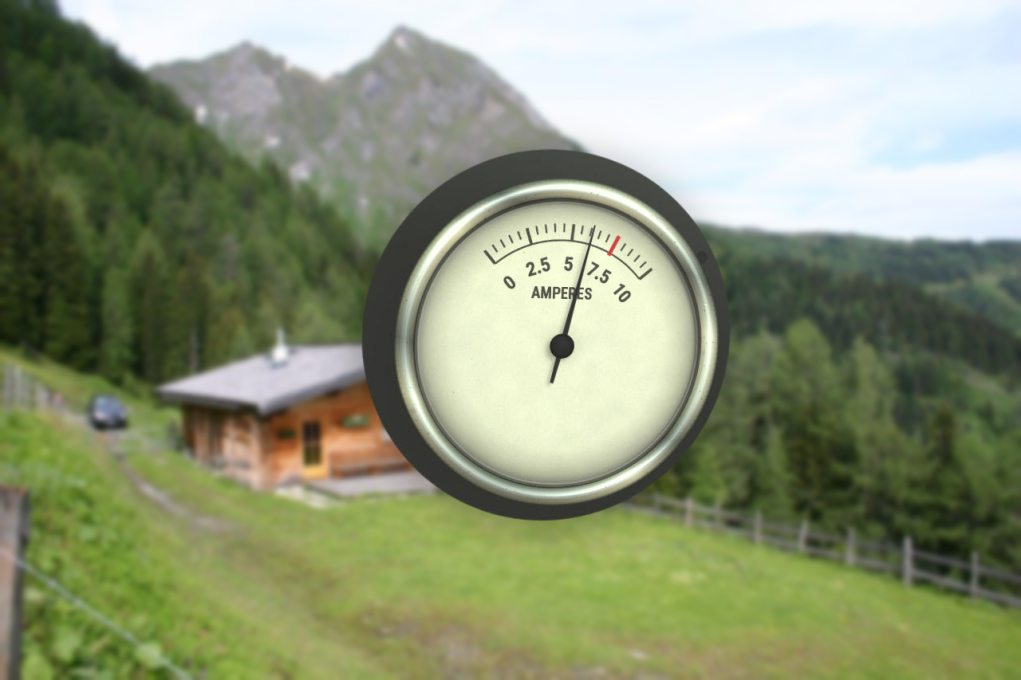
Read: 6 (A)
